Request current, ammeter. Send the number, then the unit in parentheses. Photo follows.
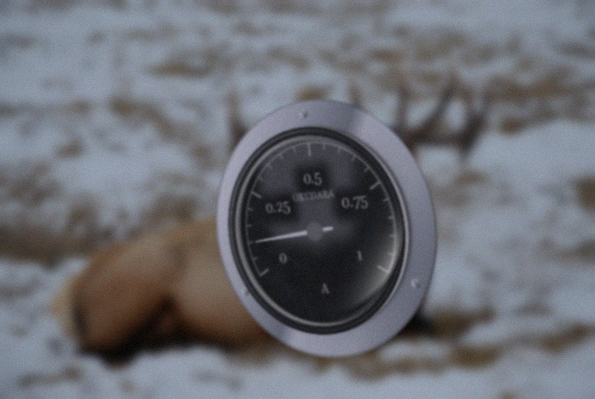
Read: 0.1 (A)
